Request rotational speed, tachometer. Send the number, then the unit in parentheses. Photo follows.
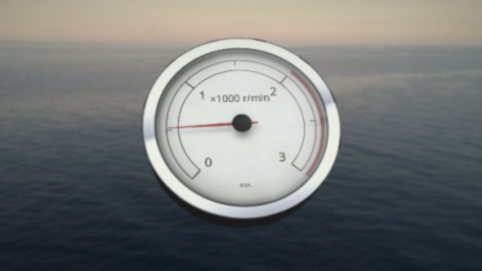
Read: 500 (rpm)
